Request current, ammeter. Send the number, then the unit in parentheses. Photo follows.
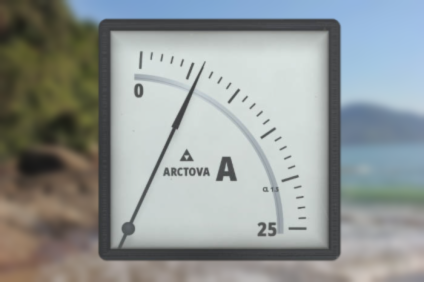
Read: 6 (A)
